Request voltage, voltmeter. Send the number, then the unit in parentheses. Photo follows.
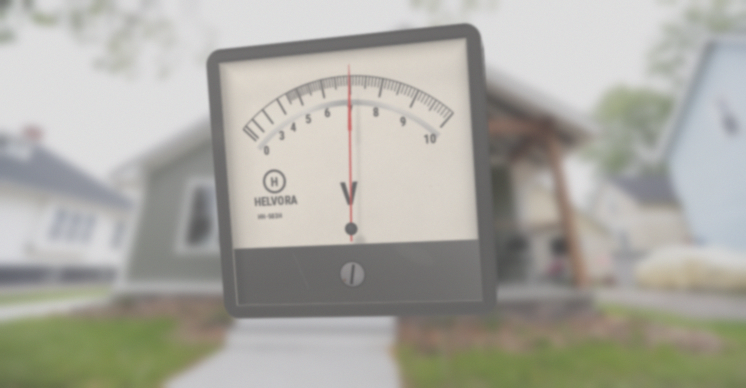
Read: 7 (V)
